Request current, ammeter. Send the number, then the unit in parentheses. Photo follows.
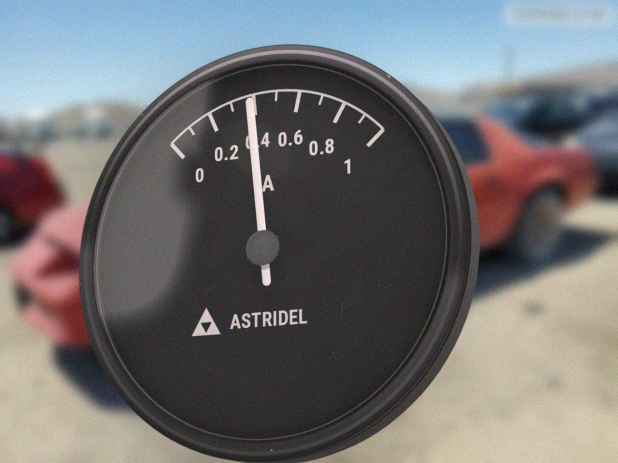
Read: 0.4 (A)
